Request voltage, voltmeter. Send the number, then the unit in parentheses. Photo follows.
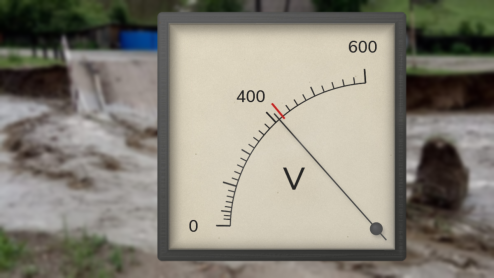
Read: 410 (V)
